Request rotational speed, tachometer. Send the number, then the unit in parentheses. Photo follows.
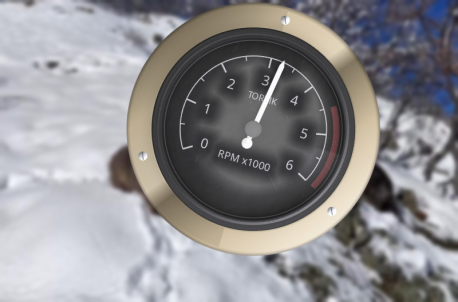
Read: 3250 (rpm)
